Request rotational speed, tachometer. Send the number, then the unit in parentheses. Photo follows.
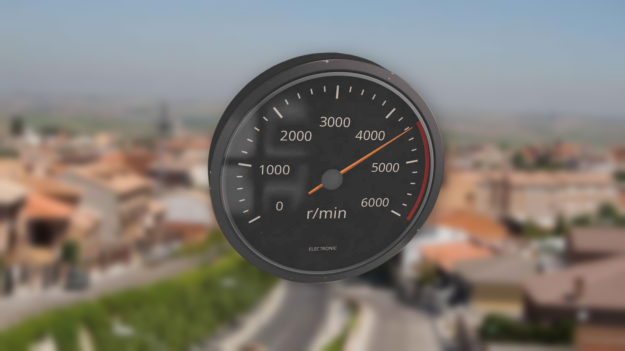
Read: 4400 (rpm)
